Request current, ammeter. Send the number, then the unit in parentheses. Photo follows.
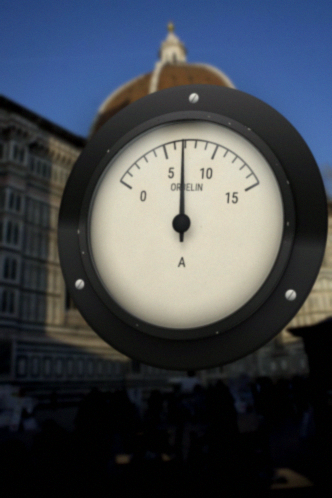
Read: 7 (A)
